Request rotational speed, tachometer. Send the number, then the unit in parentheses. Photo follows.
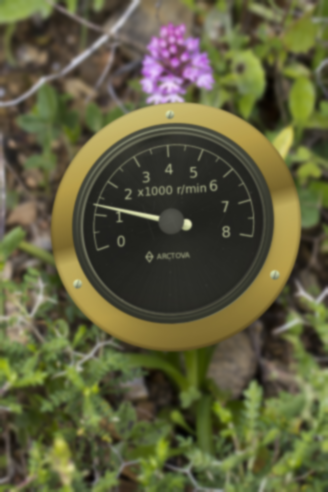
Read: 1250 (rpm)
